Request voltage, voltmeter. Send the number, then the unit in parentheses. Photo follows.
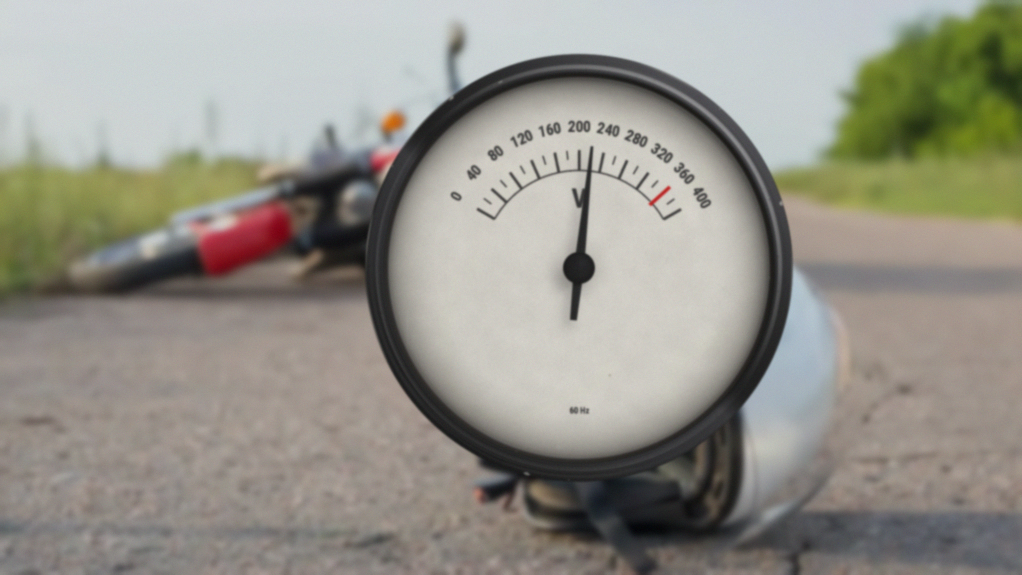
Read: 220 (V)
